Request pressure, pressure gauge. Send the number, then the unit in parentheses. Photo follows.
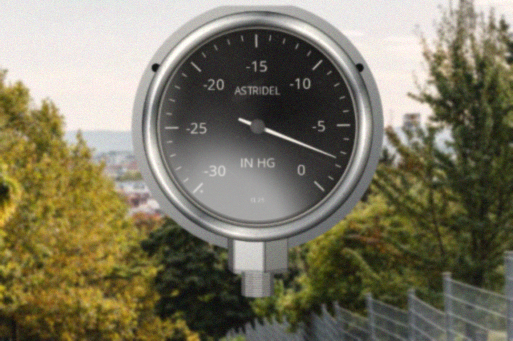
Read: -2.5 (inHg)
